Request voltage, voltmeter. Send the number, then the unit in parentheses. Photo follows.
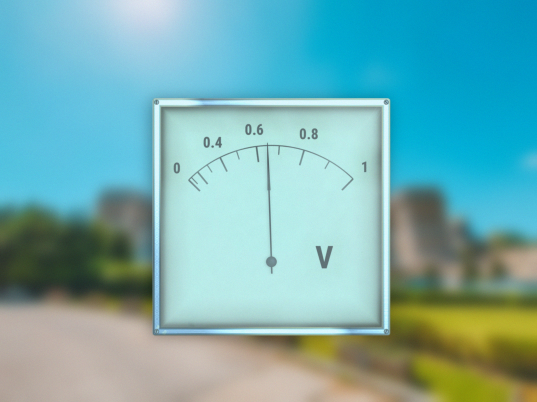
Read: 0.65 (V)
